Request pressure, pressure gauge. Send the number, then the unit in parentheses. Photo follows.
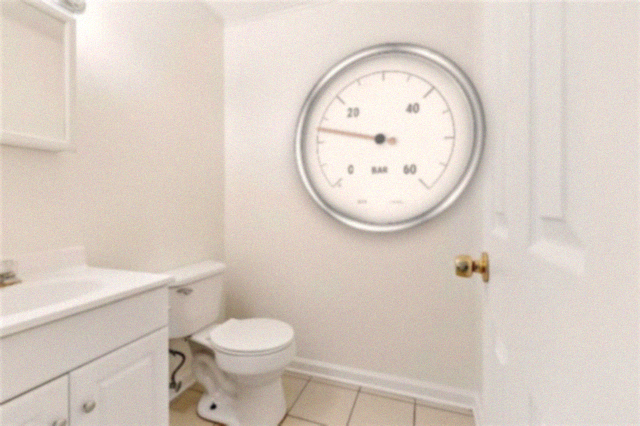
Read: 12.5 (bar)
